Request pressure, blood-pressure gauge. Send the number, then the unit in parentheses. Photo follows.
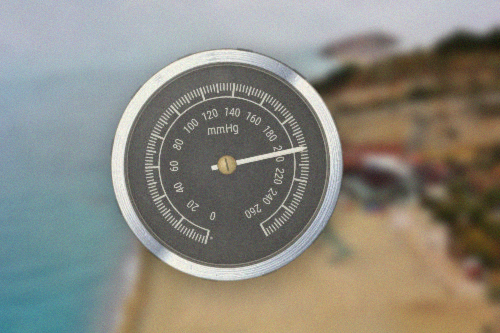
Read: 200 (mmHg)
